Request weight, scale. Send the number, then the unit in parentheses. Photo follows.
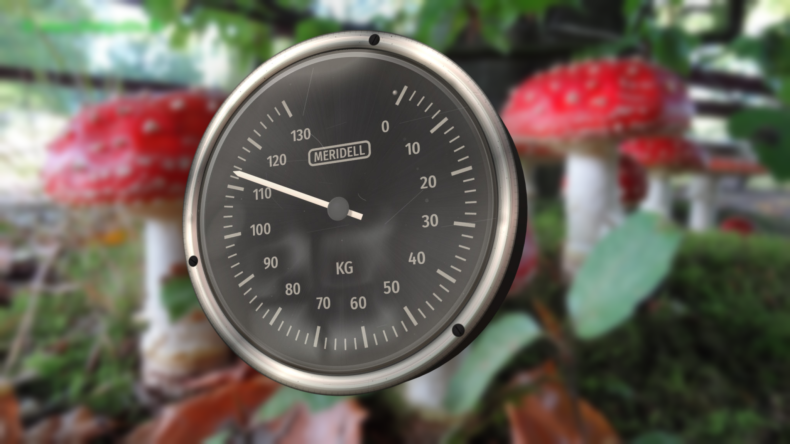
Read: 113 (kg)
